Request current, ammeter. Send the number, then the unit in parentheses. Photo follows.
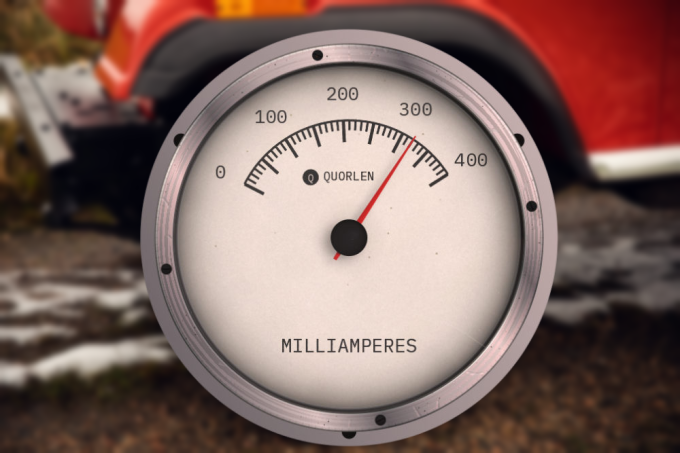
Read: 320 (mA)
